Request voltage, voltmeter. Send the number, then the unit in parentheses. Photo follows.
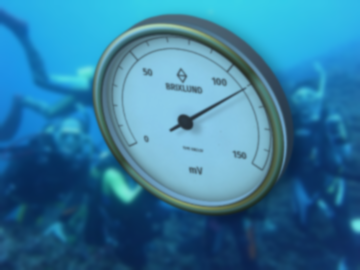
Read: 110 (mV)
